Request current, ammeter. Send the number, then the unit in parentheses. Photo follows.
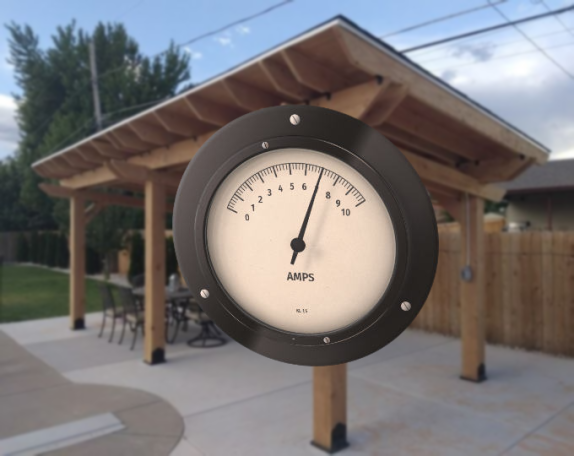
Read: 7 (A)
